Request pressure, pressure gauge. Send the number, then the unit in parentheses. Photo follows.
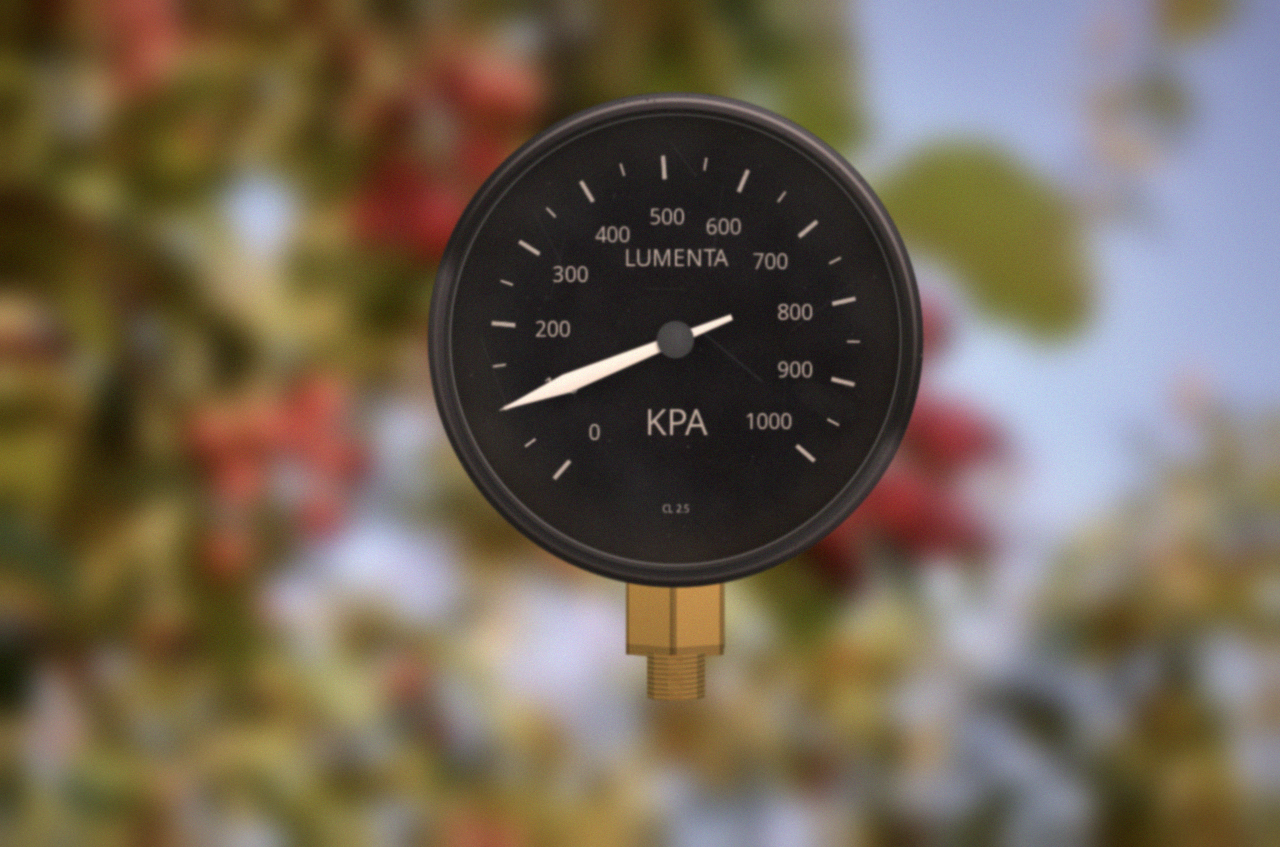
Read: 100 (kPa)
